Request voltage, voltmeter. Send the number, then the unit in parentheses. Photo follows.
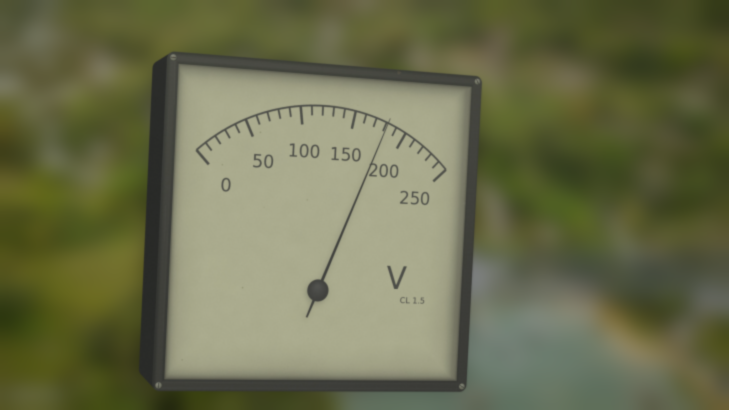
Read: 180 (V)
